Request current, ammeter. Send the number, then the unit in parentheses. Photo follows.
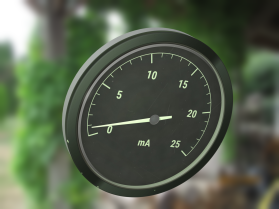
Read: 1 (mA)
